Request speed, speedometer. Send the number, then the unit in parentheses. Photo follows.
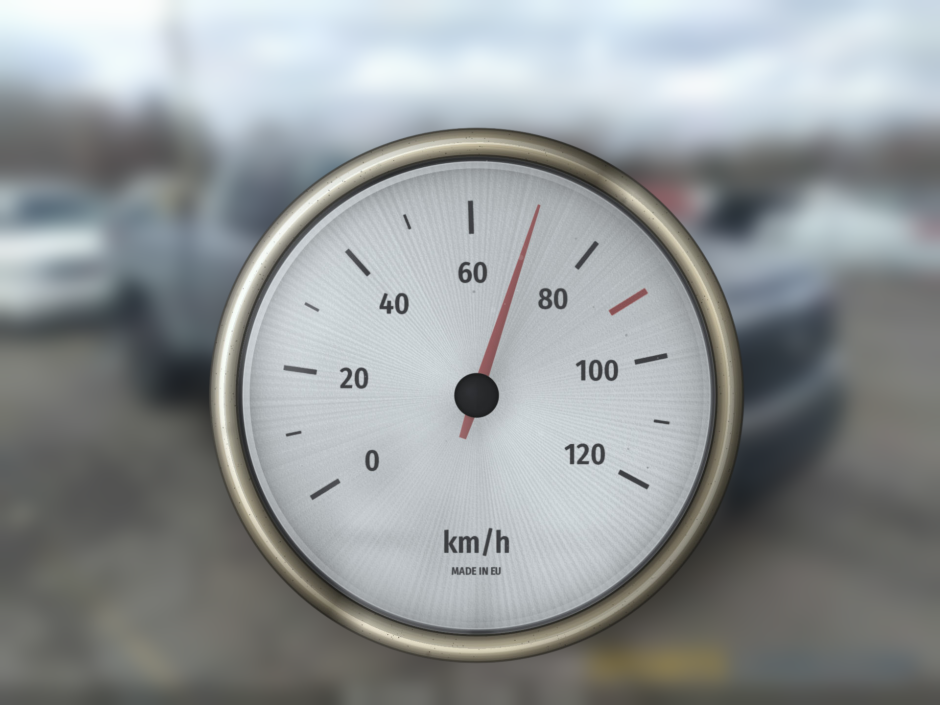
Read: 70 (km/h)
